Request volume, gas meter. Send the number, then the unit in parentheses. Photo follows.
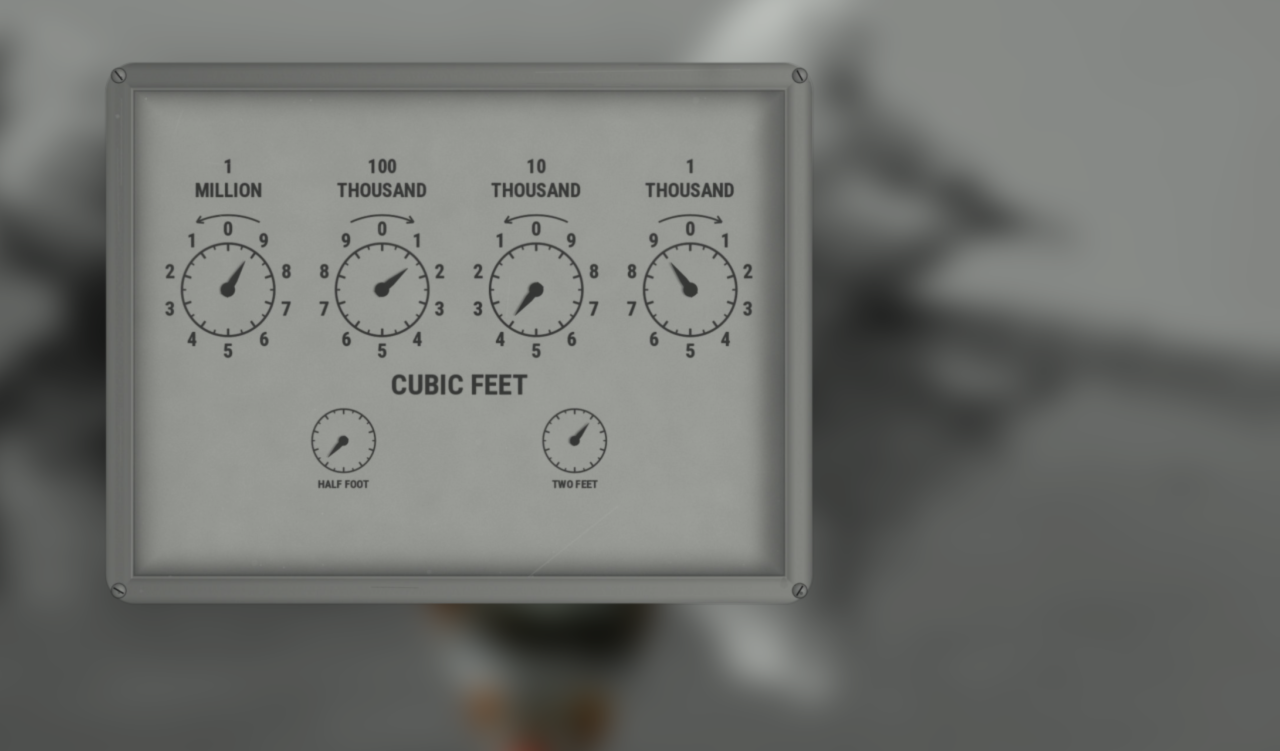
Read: 913900 (ft³)
